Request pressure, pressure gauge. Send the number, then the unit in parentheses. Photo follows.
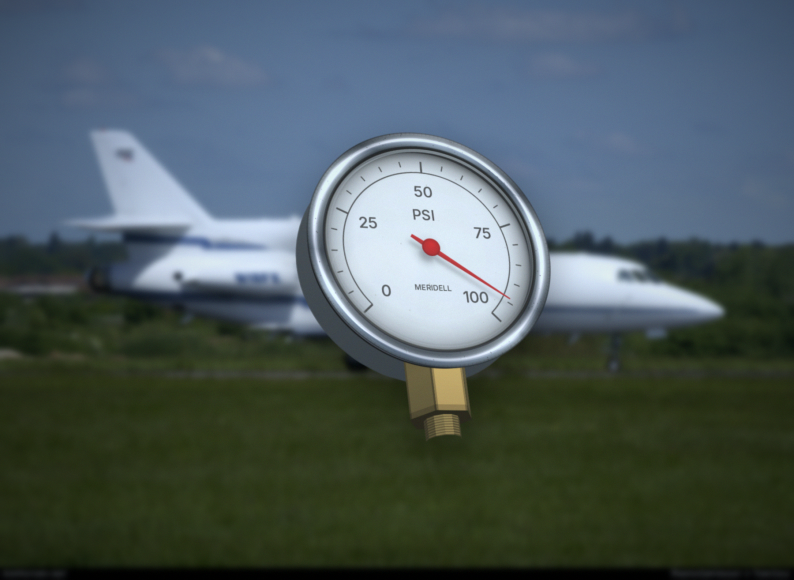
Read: 95 (psi)
